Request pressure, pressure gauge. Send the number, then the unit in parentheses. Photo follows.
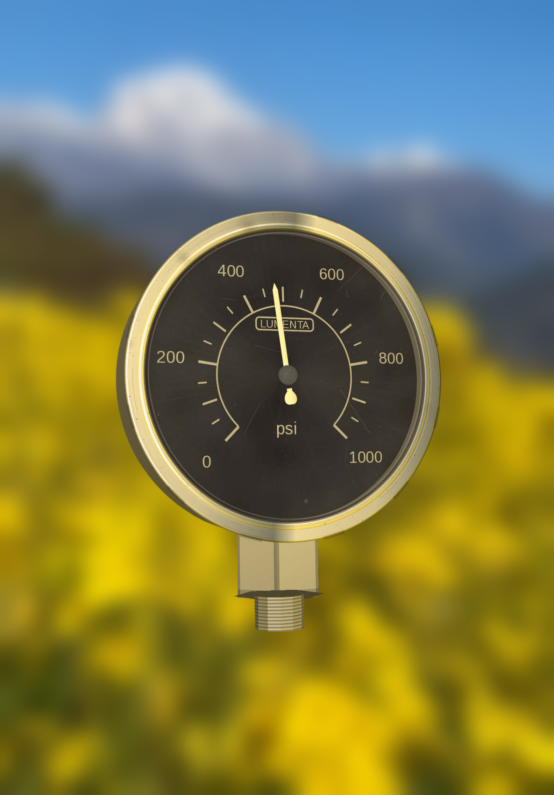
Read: 475 (psi)
